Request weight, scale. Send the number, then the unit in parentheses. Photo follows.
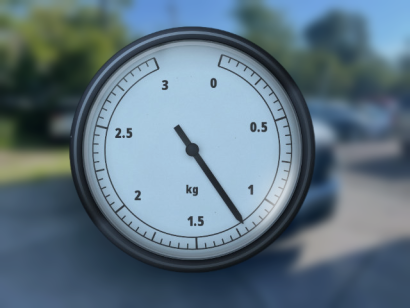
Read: 1.2 (kg)
